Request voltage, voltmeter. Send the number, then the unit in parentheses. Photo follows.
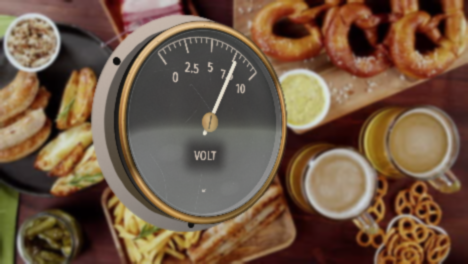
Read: 7.5 (V)
